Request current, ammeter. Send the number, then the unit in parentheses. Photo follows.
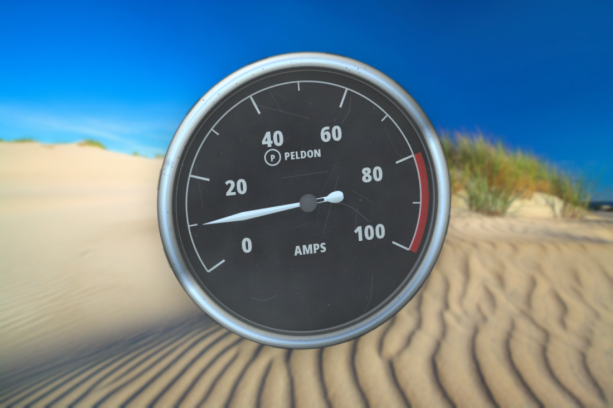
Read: 10 (A)
